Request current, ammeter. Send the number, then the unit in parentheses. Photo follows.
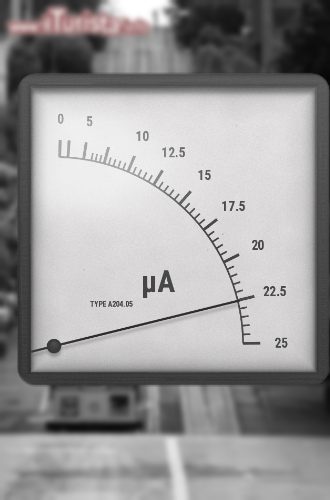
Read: 22.5 (µA)
